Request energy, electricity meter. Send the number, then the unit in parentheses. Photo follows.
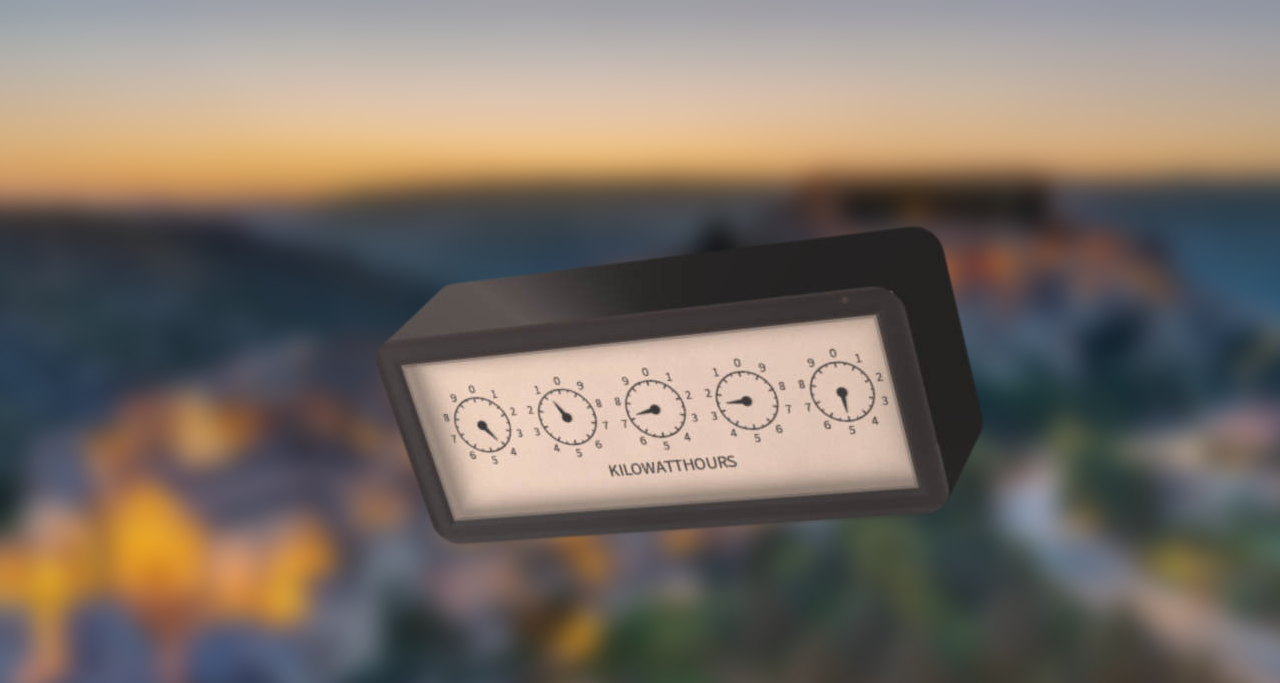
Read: 40725 (kWh)
